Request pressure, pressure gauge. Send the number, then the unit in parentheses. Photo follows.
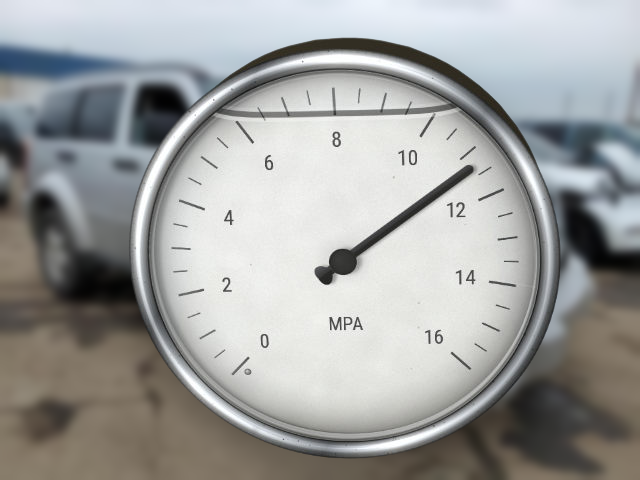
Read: 11.25 (MPa)
